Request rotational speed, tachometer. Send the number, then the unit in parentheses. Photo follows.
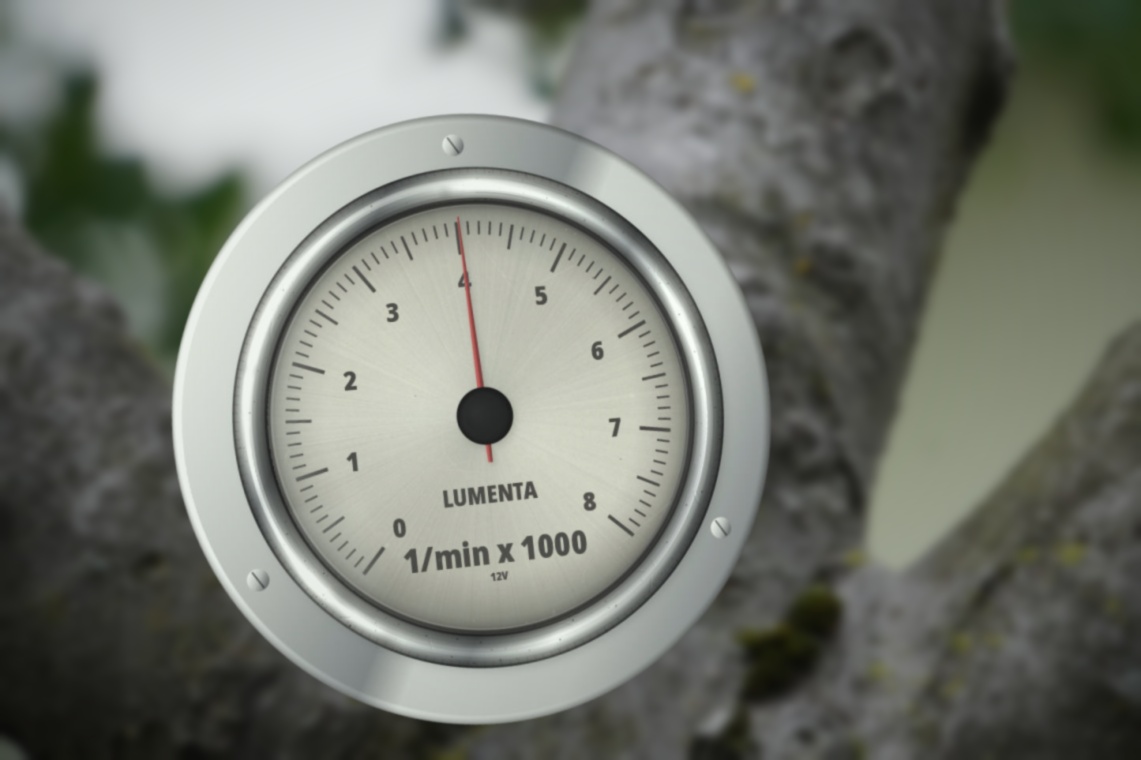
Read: 4000 (rpm)
